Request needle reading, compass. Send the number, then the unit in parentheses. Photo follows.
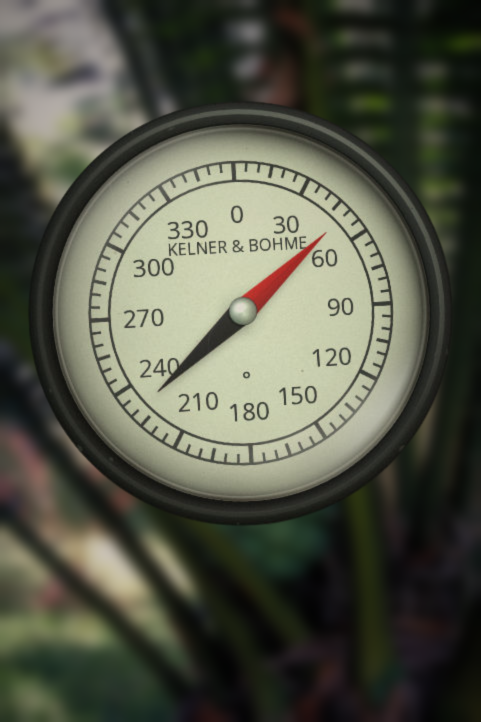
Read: 50 (°)
